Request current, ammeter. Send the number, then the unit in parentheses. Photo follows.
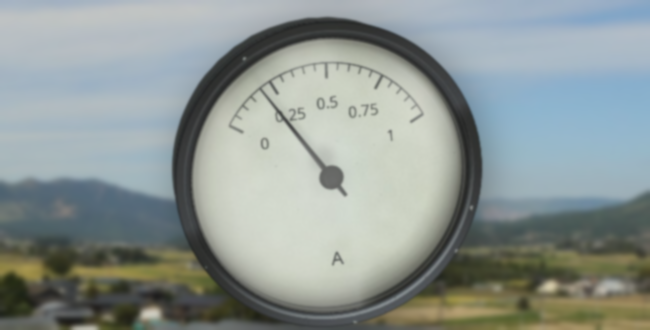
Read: 0.2 (A)
